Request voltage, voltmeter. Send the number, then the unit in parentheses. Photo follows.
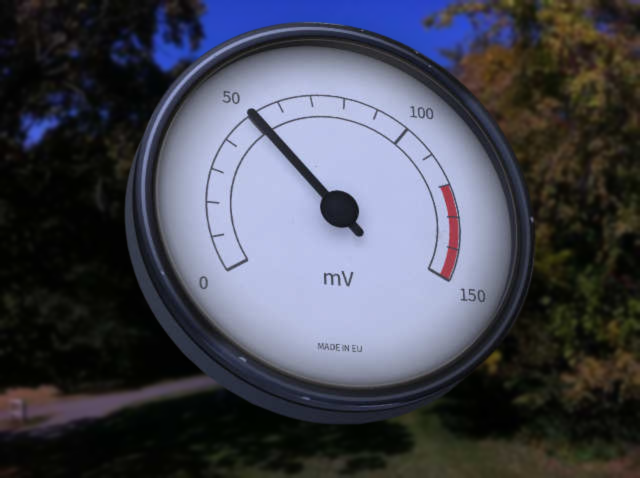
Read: 50 (mV)
